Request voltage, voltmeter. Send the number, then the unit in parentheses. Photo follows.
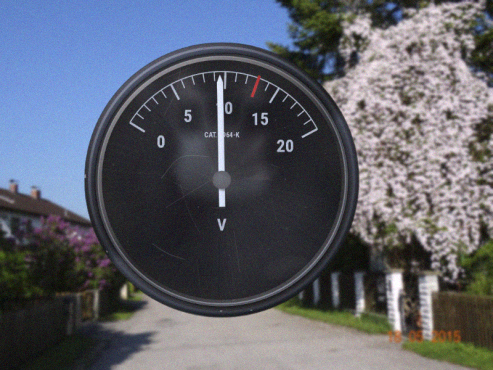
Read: 9.5 (V)
